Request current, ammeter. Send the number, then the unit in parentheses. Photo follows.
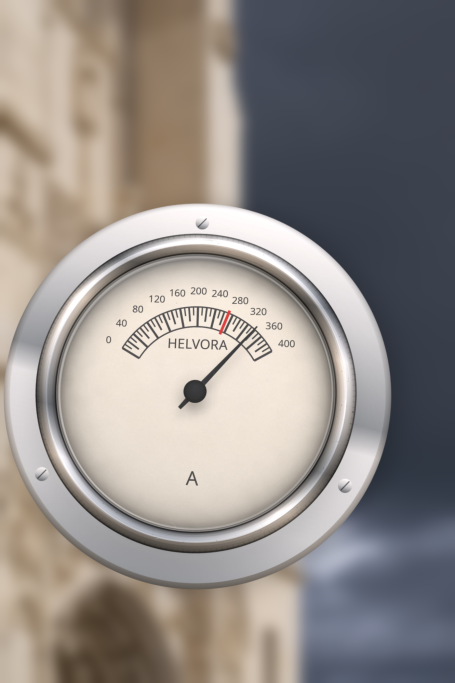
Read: 340 (A)
